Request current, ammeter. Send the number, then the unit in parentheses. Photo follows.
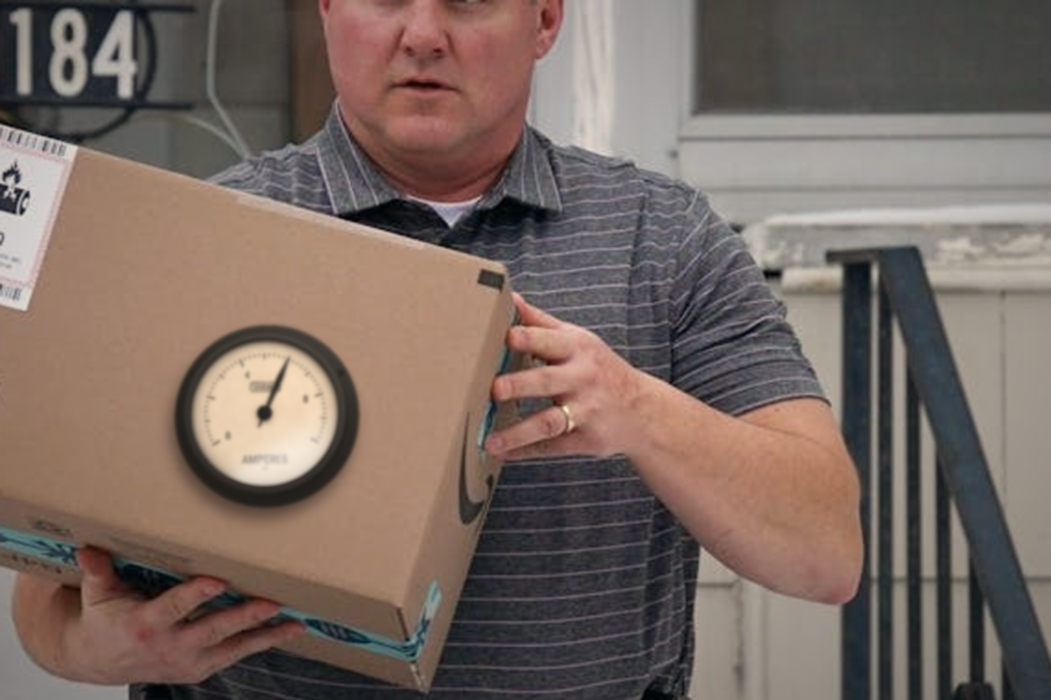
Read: 6 (A)
